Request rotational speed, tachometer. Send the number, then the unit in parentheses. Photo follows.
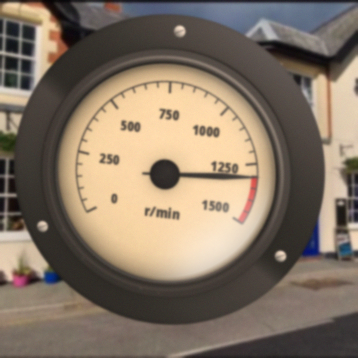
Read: 1300 (rpm)
